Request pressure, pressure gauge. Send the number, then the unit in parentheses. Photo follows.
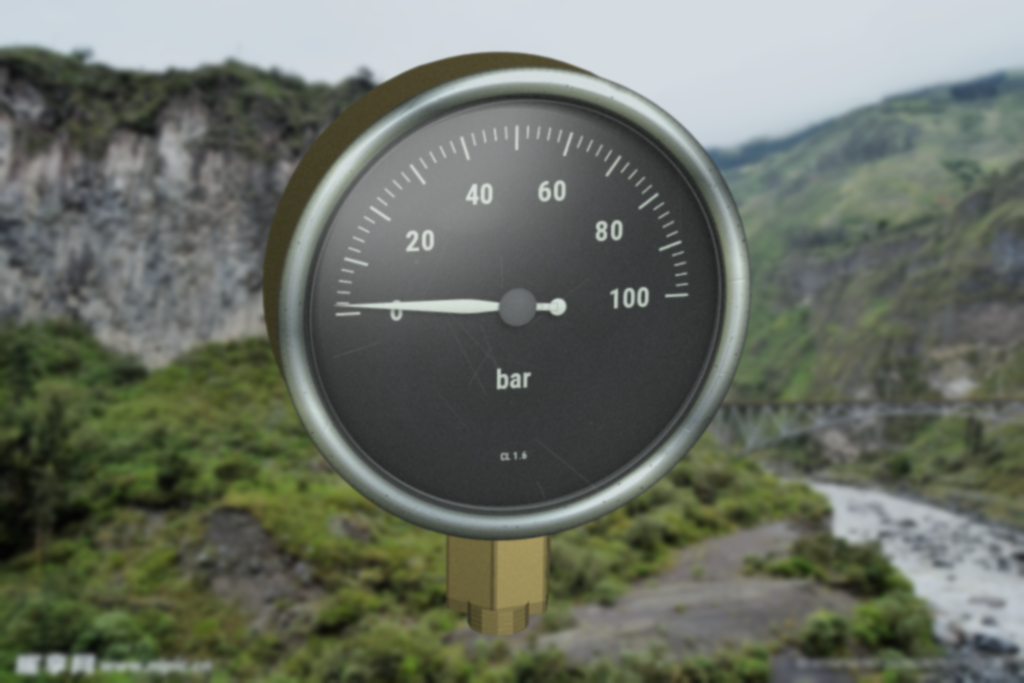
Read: 2 (bar)
